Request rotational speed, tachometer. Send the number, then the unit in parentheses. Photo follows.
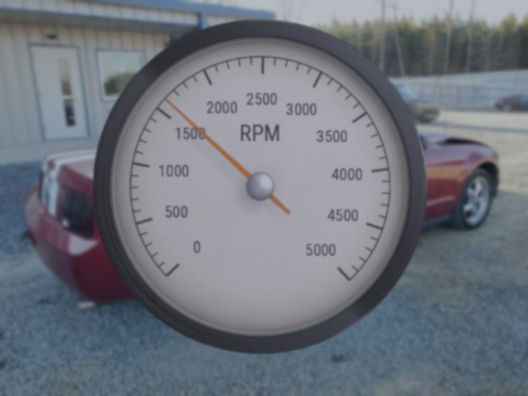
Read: 1600 (rpm)
